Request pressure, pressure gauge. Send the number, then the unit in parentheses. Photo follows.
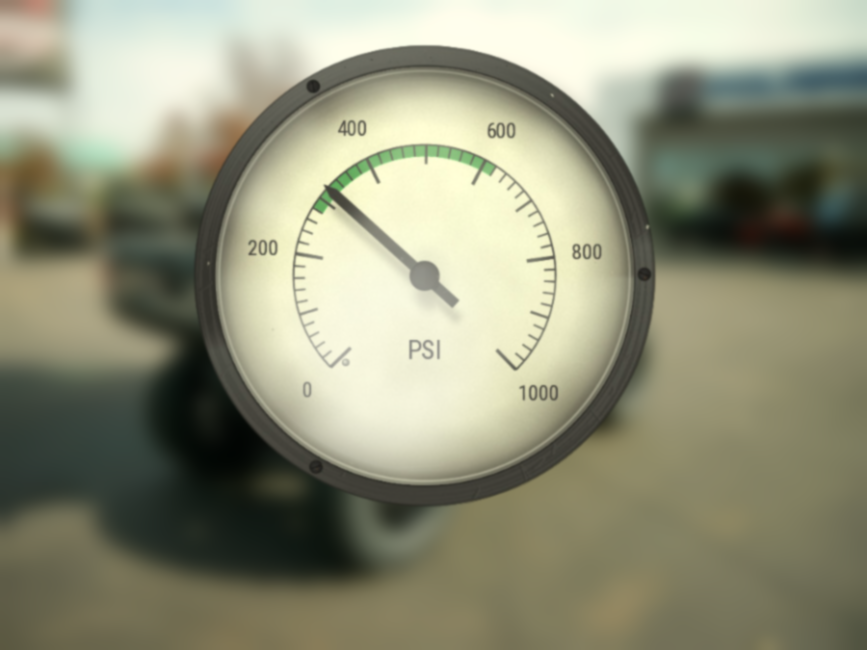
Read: 320 (psi)
